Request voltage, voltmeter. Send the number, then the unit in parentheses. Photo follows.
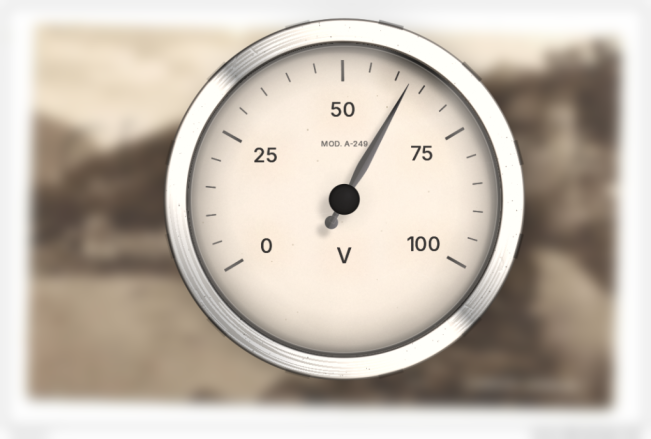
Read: 62.5 (V)
